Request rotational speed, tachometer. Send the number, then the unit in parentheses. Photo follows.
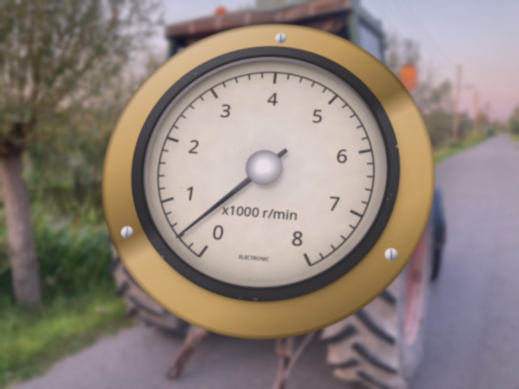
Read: 400 (rpm)
